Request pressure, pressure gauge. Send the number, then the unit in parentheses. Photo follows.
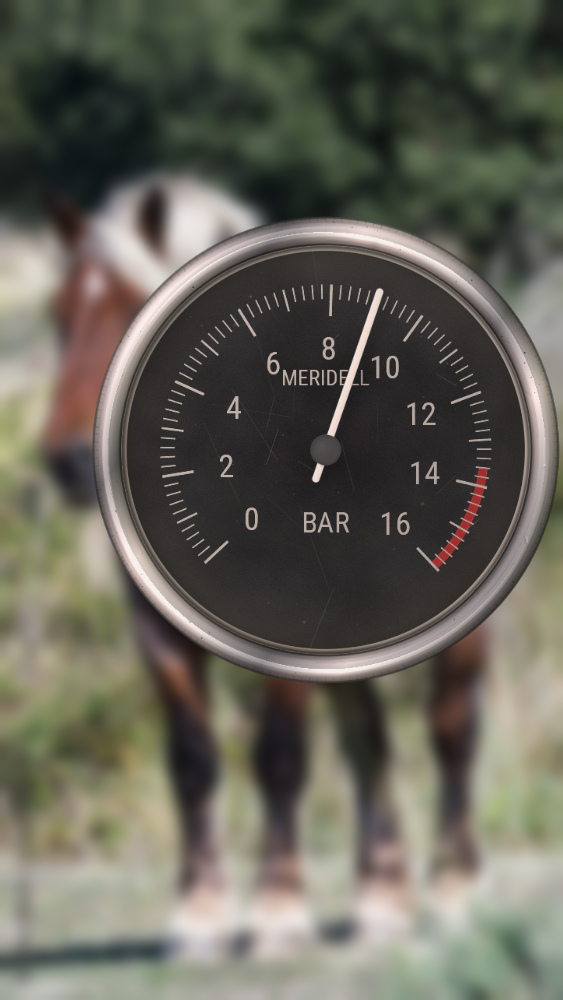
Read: 9 (bar)
